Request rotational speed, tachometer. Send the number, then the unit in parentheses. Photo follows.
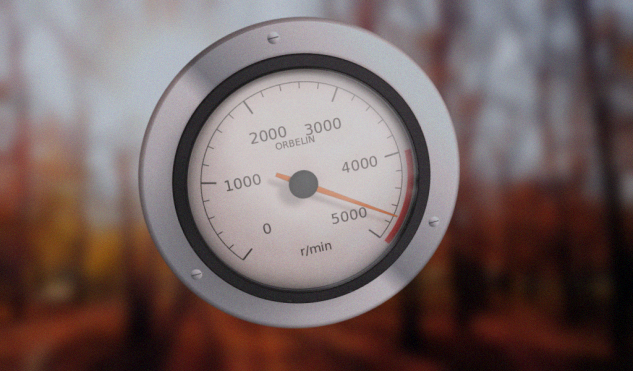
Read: 4700 (rpm)
